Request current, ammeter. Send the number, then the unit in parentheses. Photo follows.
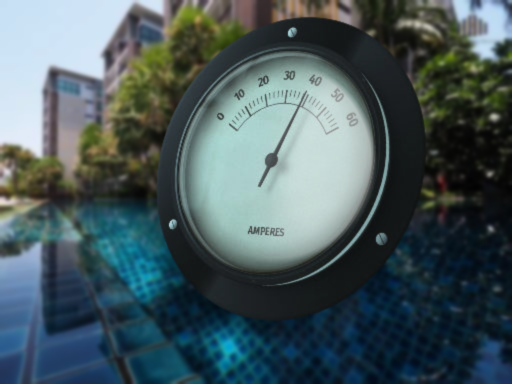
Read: 40 (A)
